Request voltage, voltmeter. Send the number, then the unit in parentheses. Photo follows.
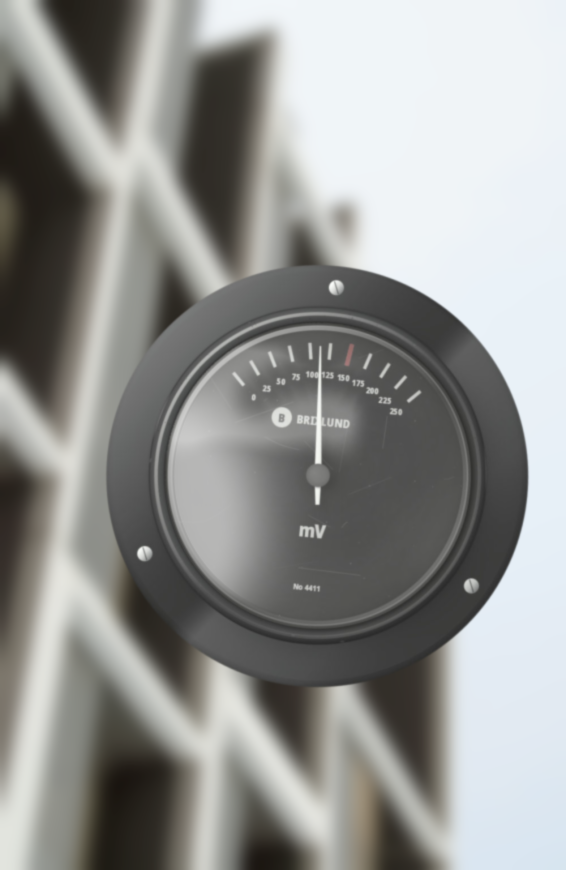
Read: 112.5 (mV)
